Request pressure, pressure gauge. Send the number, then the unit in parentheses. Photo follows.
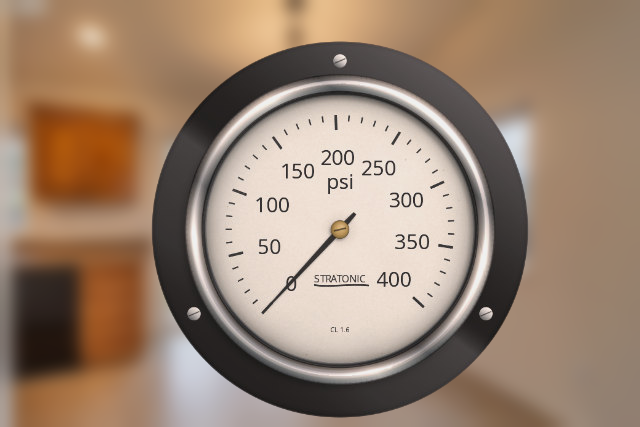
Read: 0 (psi)
